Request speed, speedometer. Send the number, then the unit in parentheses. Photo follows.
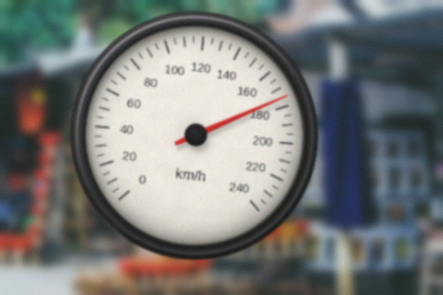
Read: 175 (km/h)
